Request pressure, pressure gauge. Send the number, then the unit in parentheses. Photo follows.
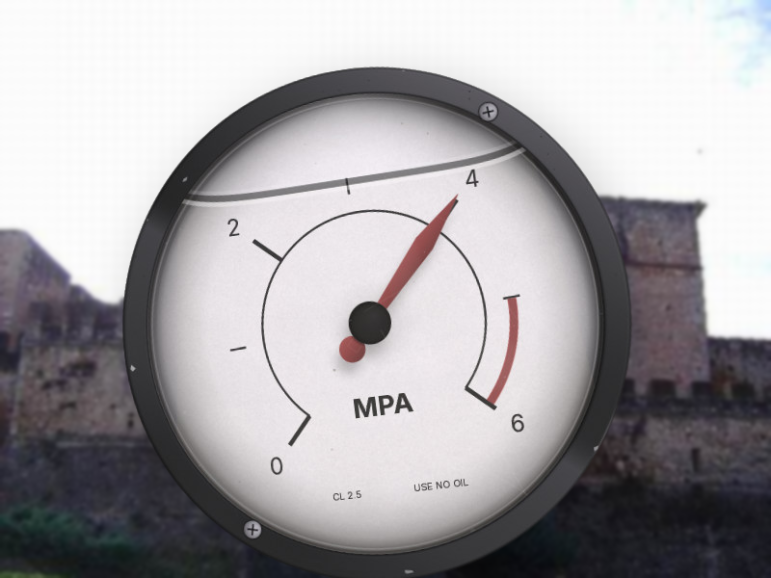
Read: 4 (MPa)
